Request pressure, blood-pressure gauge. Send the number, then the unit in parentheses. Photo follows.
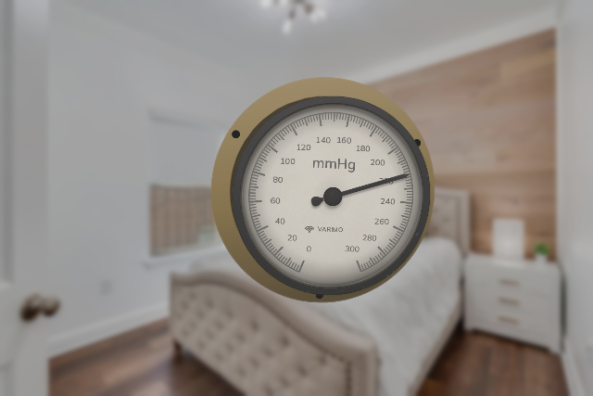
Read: 220 (mmHg)
